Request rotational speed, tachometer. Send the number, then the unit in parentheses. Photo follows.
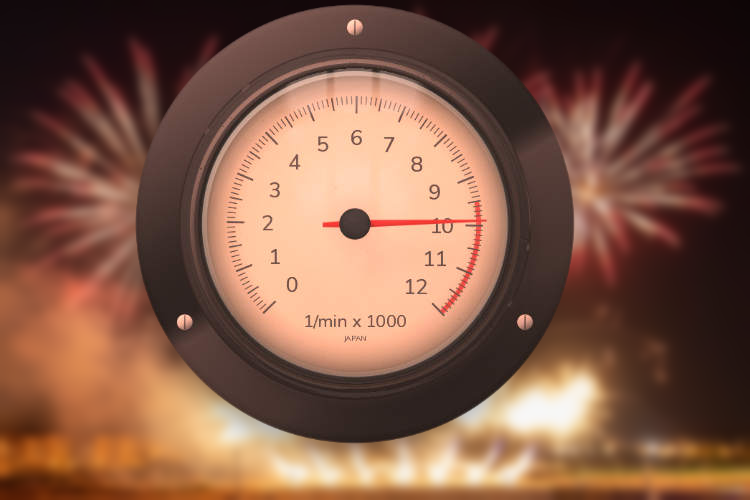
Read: 9900 (rpm)
